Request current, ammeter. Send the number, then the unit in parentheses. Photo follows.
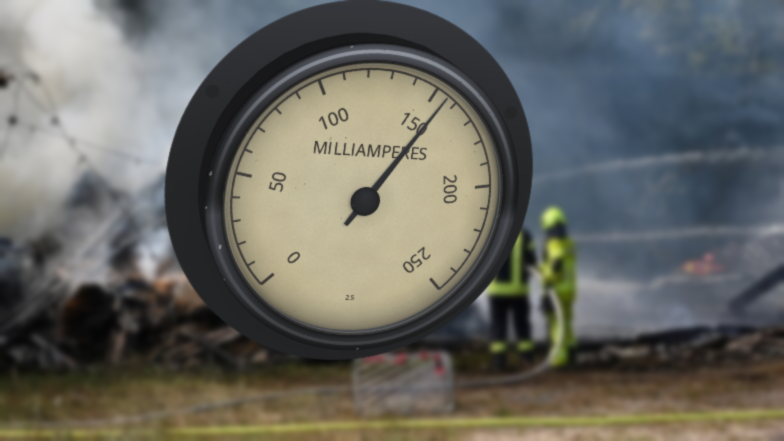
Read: 155 (mA)
